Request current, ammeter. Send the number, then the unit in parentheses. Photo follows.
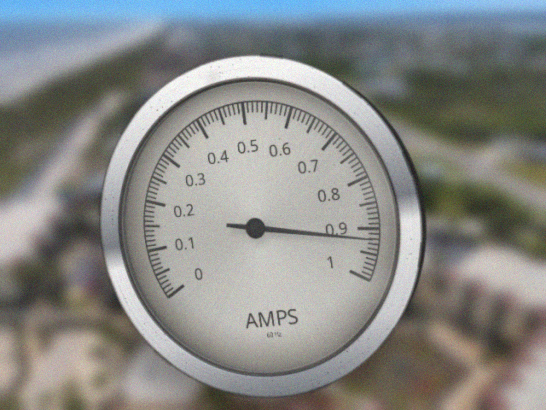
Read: 0.92 (A)
